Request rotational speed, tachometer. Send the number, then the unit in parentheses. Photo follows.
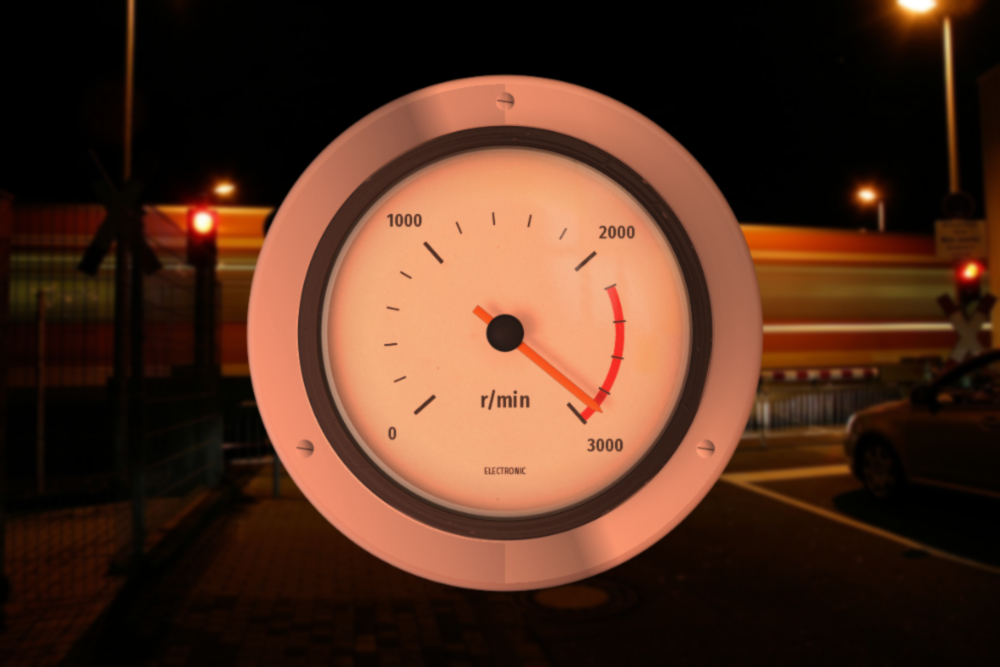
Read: 2900 (rpm)
